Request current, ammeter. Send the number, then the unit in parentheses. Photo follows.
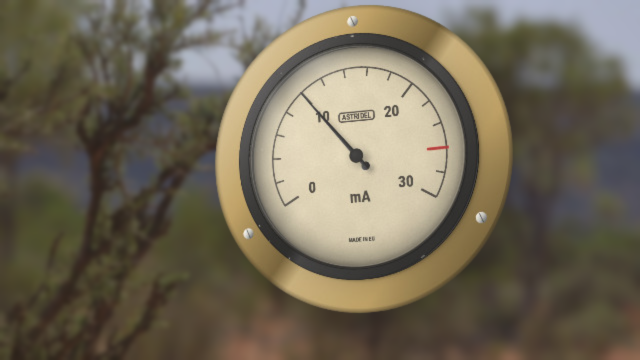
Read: 10 (mA)
